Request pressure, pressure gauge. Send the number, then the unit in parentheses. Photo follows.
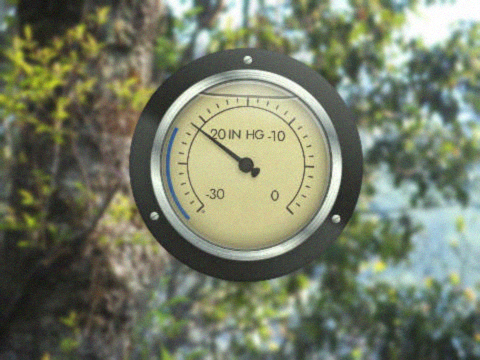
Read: -21 (inHg)
